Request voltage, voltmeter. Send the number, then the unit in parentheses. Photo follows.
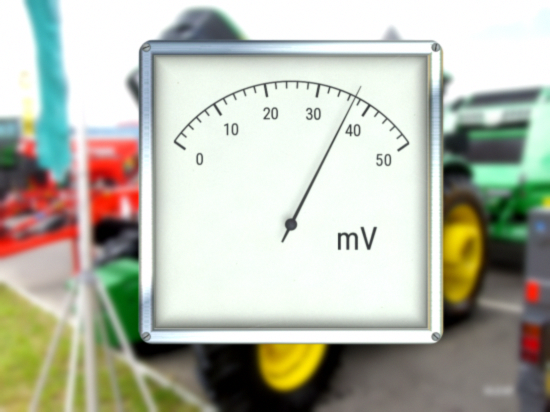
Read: 37 (mV)
